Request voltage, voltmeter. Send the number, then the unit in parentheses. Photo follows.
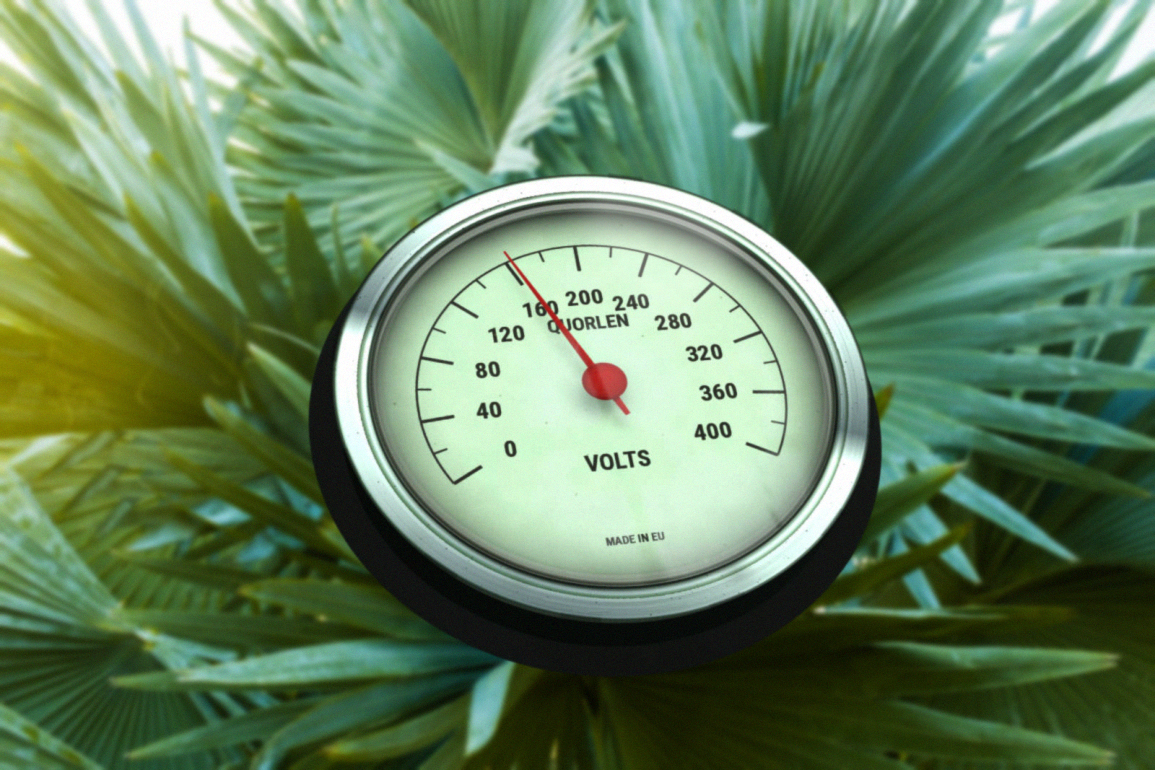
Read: 160 (V)
